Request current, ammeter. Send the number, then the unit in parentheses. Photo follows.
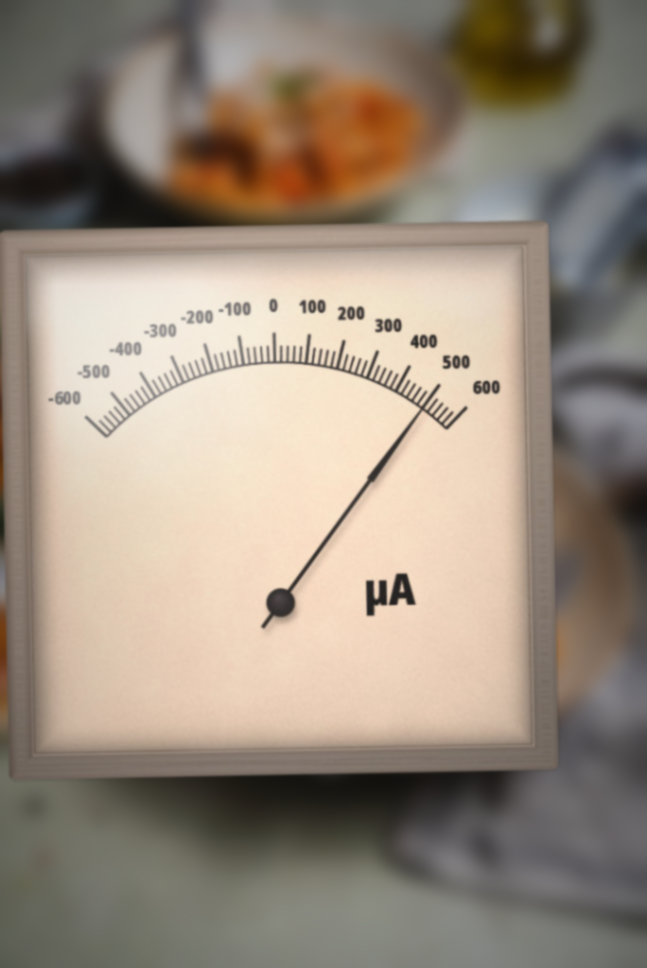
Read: 500 (µA)
